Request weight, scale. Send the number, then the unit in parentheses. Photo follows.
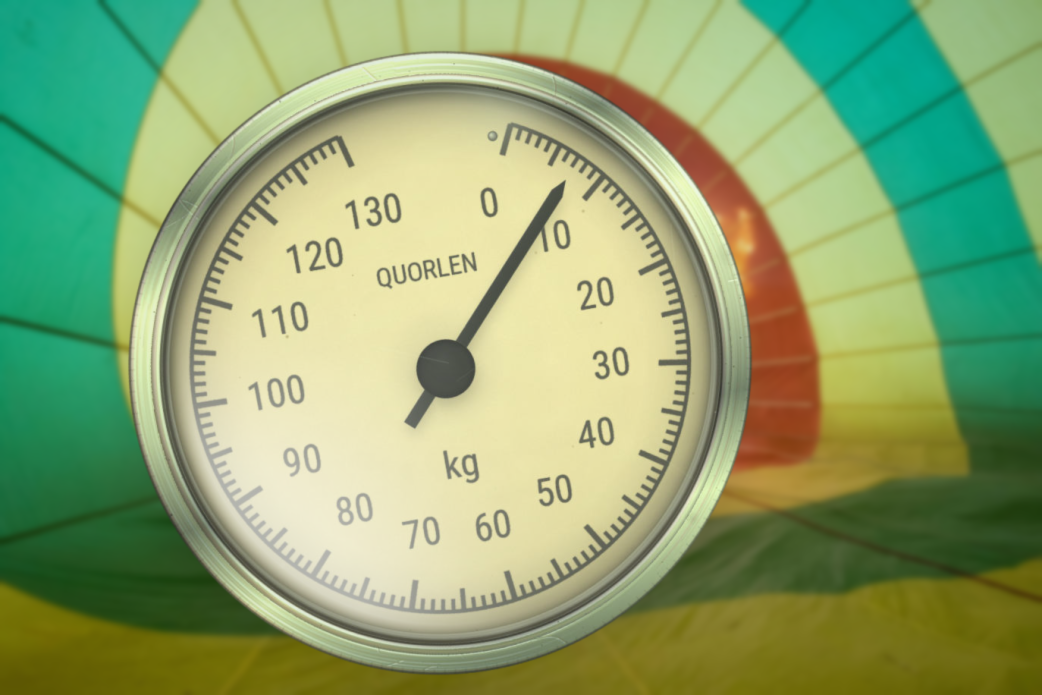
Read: 7 (kg)
